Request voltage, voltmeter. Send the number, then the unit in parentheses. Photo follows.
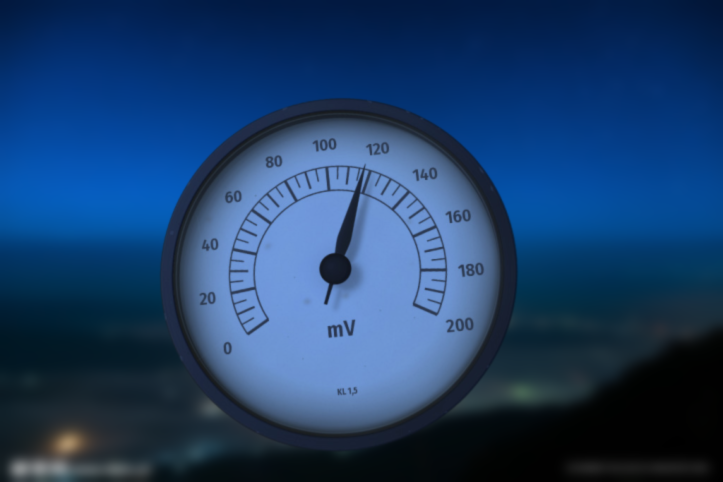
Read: 117.5 (mV)
